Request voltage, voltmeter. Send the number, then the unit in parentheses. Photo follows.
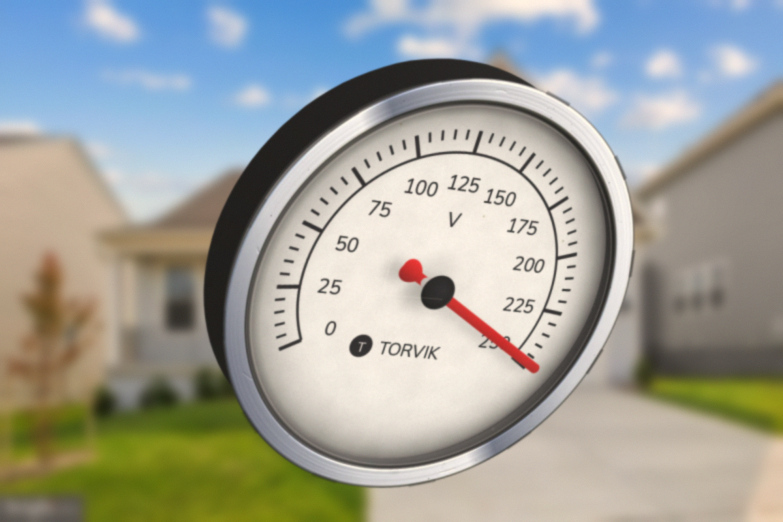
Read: 247.5 (V)
